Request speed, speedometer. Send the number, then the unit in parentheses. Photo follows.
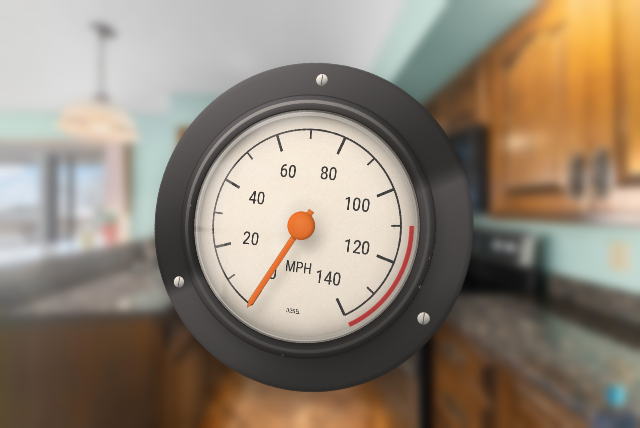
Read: 0 (mph)
